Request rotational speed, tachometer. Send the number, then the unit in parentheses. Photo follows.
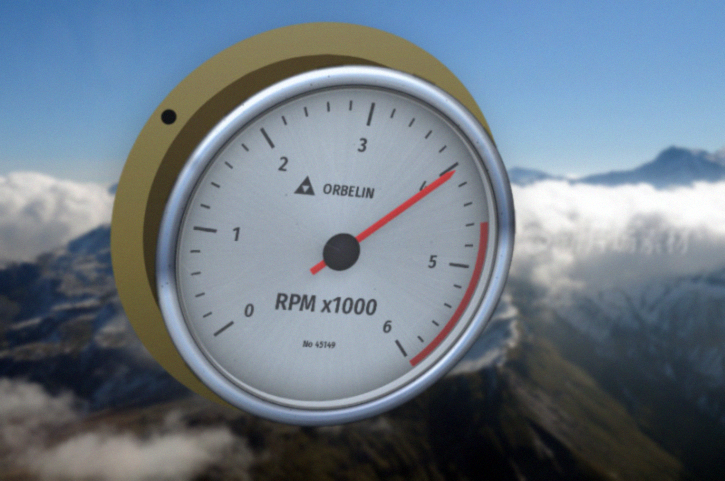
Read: 4000 (rpm)
